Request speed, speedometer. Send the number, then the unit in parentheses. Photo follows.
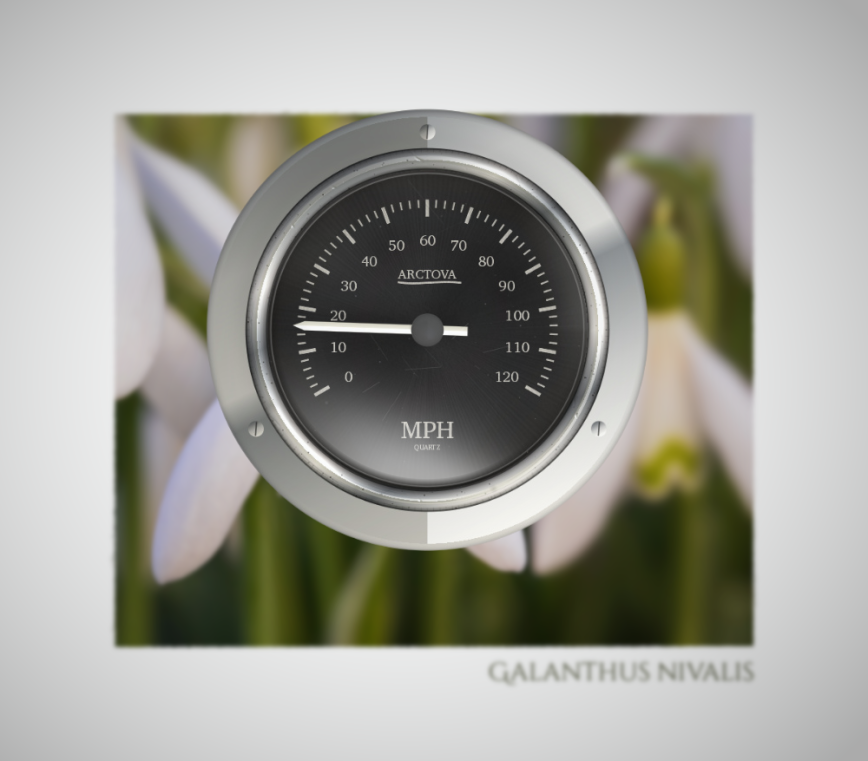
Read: 16 (mph)
